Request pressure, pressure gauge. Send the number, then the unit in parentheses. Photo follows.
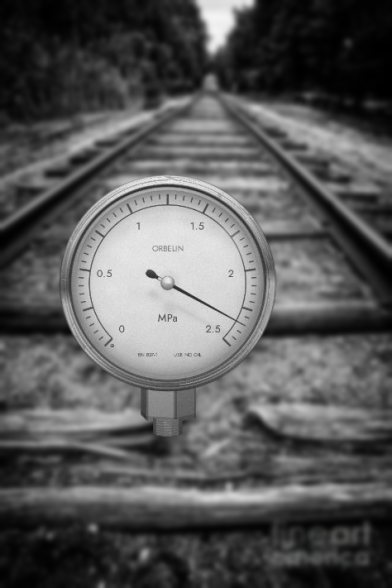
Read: 2.35 (MPa)
